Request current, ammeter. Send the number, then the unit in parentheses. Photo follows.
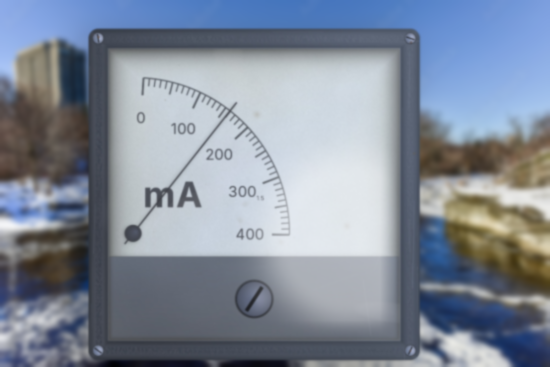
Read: 160 (mA)
